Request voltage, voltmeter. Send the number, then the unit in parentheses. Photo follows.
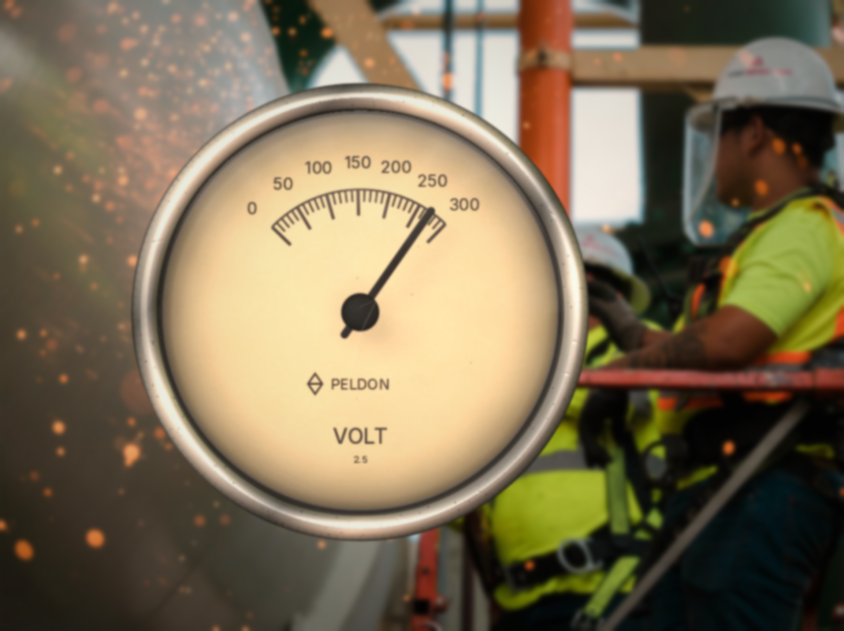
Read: 270 (V)
